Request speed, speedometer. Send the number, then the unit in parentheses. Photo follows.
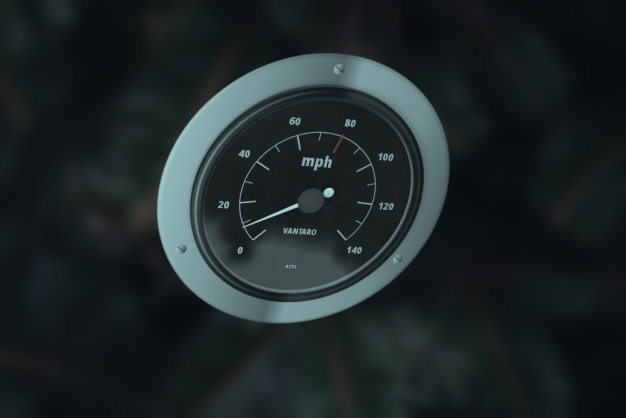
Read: 10 (mph)
